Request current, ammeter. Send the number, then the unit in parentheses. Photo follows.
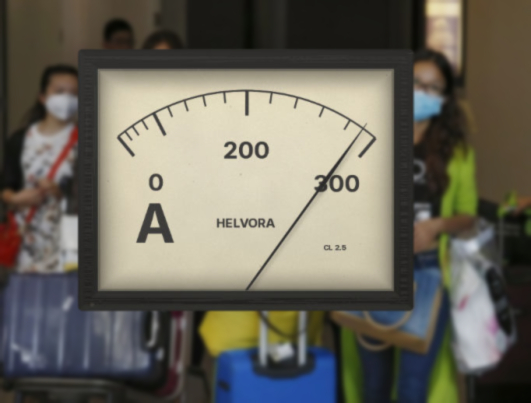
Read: 290 (A)
